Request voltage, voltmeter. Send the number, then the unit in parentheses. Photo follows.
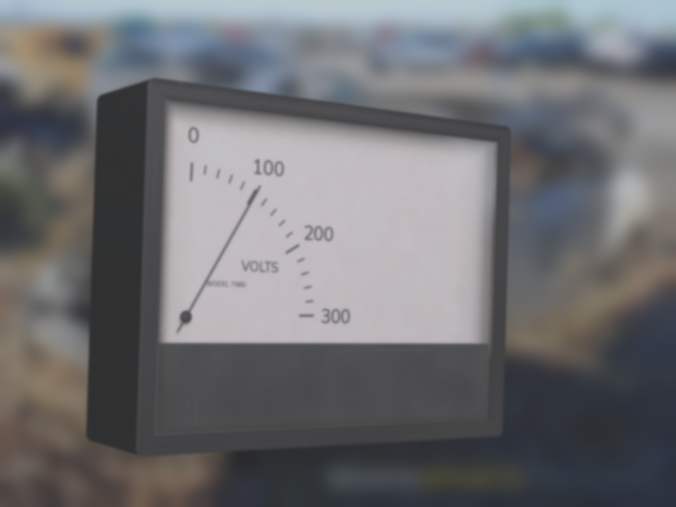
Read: 100 (V)
